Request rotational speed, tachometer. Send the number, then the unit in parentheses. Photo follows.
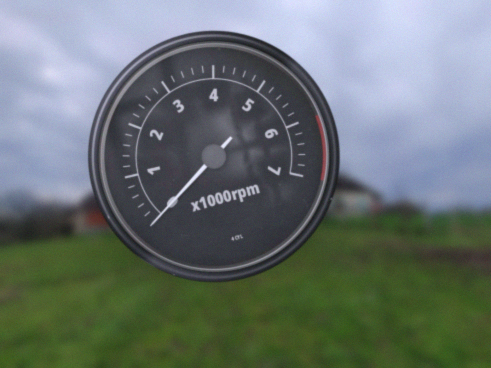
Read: 0 (rpm)
